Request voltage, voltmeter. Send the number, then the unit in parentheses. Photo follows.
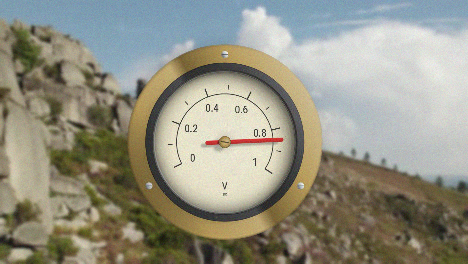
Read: 0.85 (V)
